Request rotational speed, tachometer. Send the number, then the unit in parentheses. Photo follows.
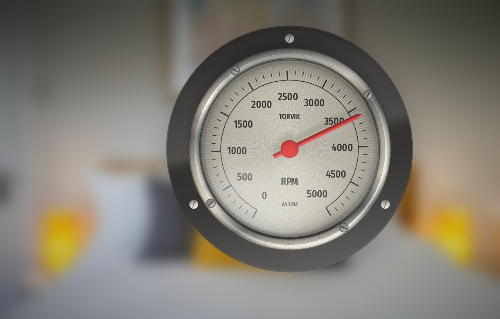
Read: 3600 (rpm)
